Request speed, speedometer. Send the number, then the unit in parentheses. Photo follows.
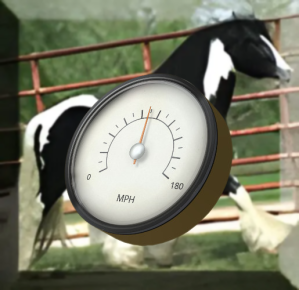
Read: 90 (mph)
